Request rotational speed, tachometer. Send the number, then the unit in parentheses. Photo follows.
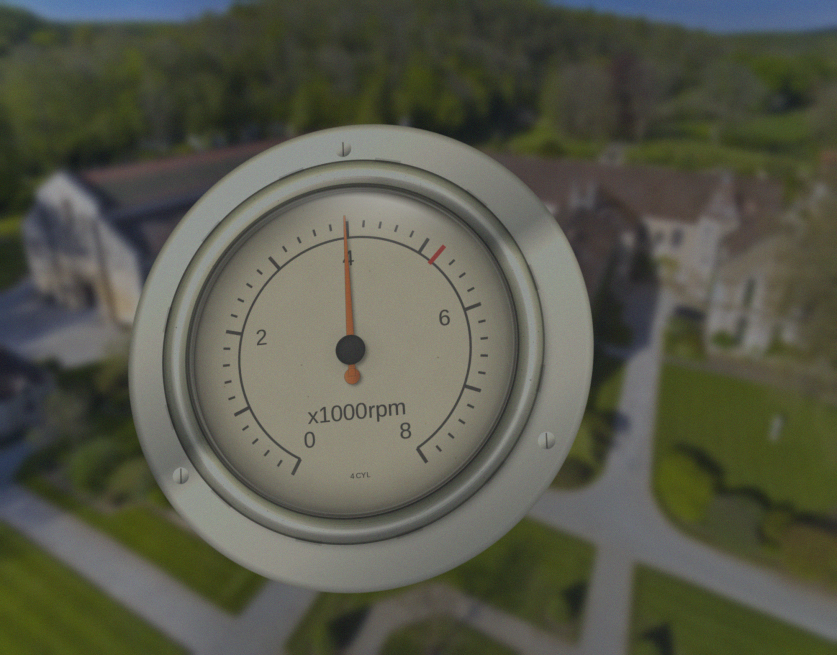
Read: 4000 (rpm)
